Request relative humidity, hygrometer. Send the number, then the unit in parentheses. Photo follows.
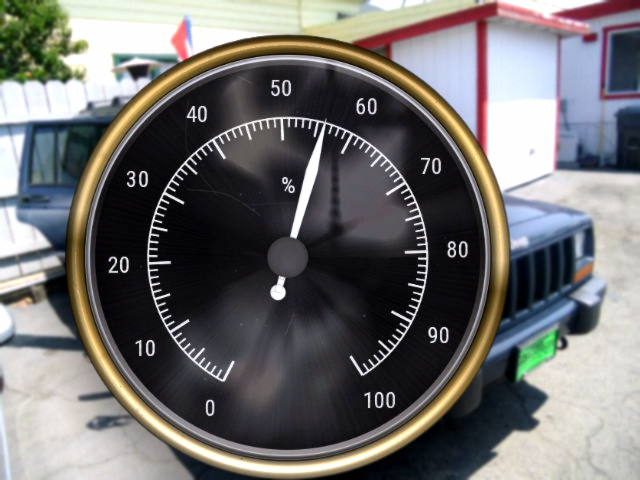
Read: 56 (%)
